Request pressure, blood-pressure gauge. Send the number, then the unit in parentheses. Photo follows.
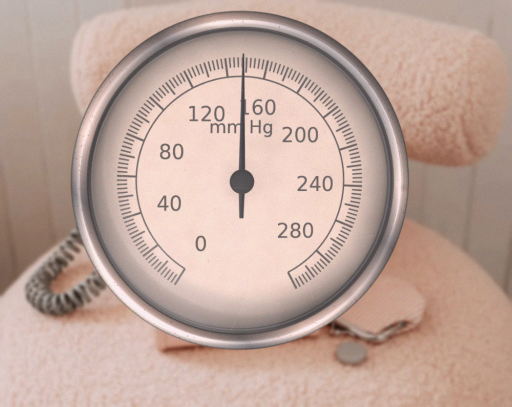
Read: 148 (mmHg)
